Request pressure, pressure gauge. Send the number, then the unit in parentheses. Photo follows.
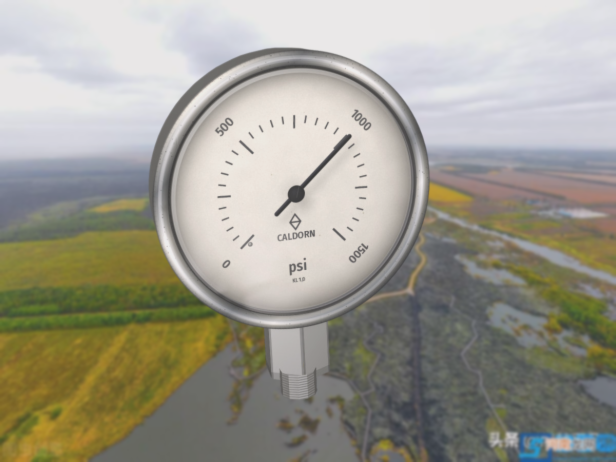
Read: 1000 (psi)
